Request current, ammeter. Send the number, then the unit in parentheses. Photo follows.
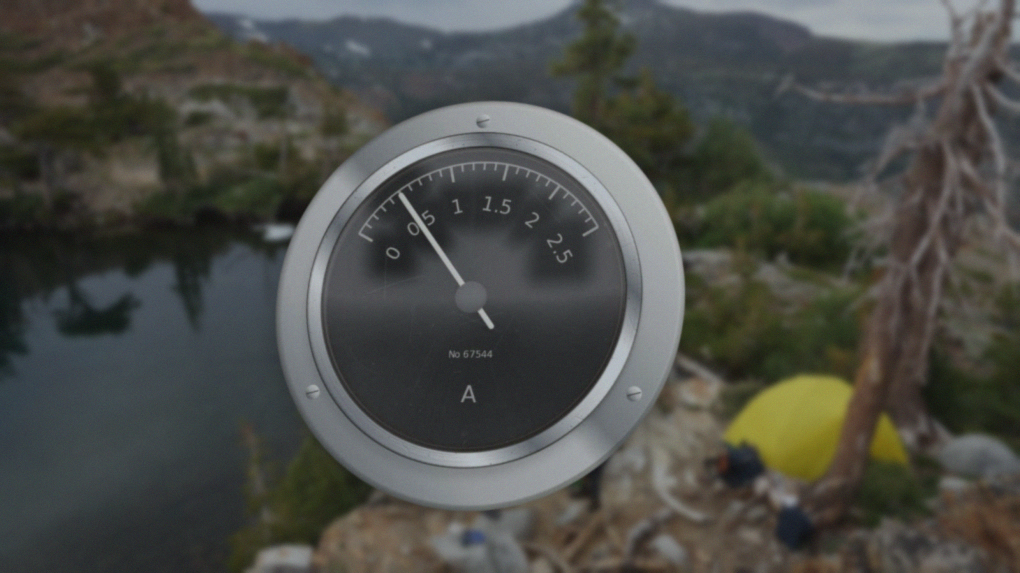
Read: 0.5 (A)
